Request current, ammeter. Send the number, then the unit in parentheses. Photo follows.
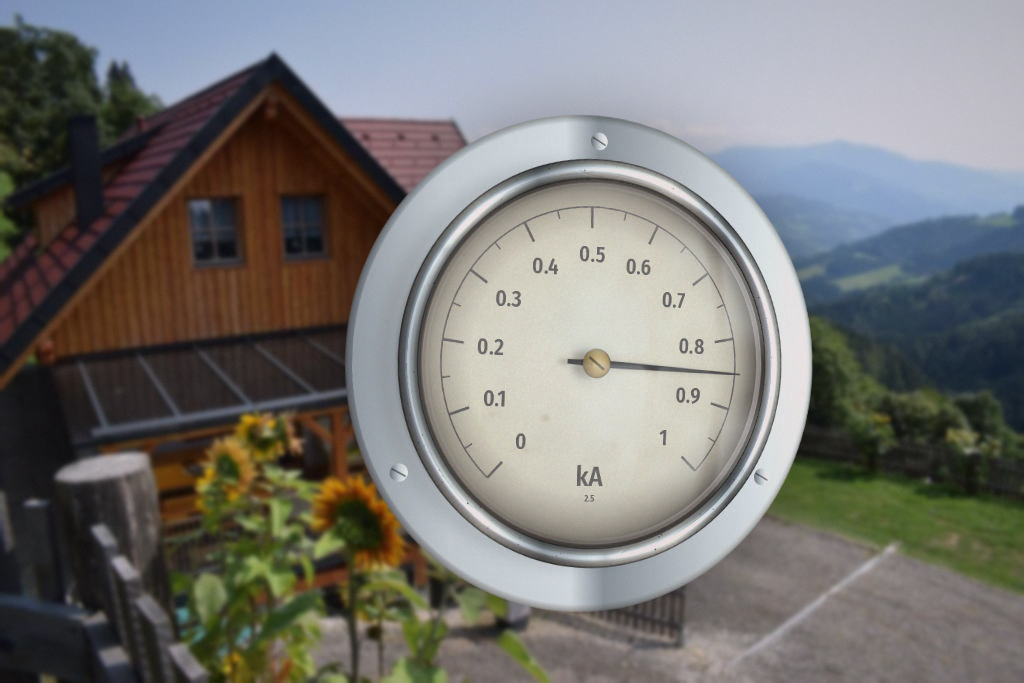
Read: 0.85 (kA)
